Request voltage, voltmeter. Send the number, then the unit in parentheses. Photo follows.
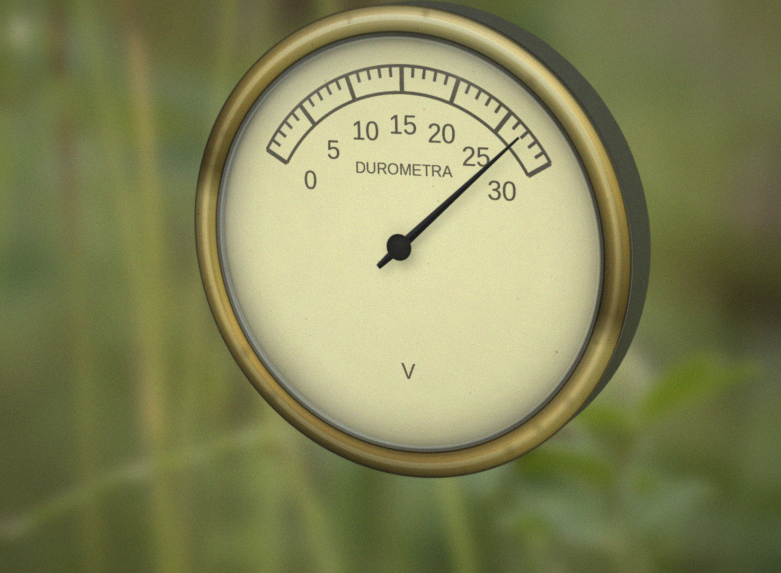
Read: 27 (V)
